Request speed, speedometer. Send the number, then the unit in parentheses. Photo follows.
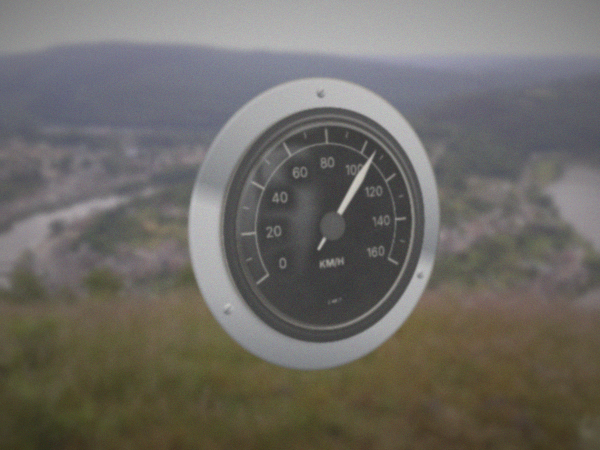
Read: 105 (km/h)
